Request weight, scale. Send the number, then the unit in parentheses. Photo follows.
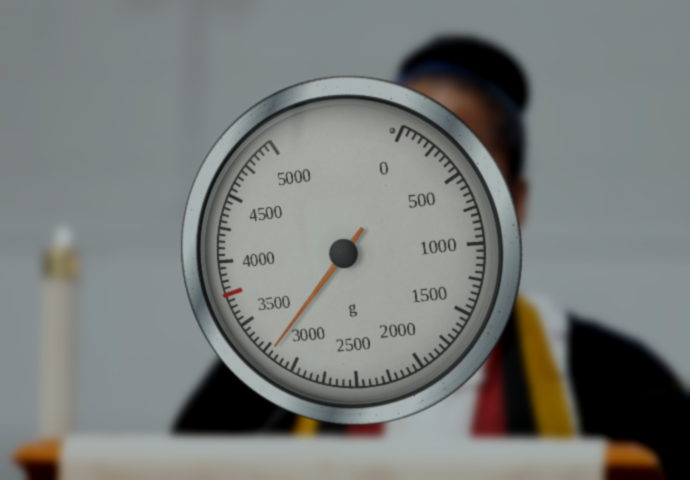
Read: 3200 (g)
